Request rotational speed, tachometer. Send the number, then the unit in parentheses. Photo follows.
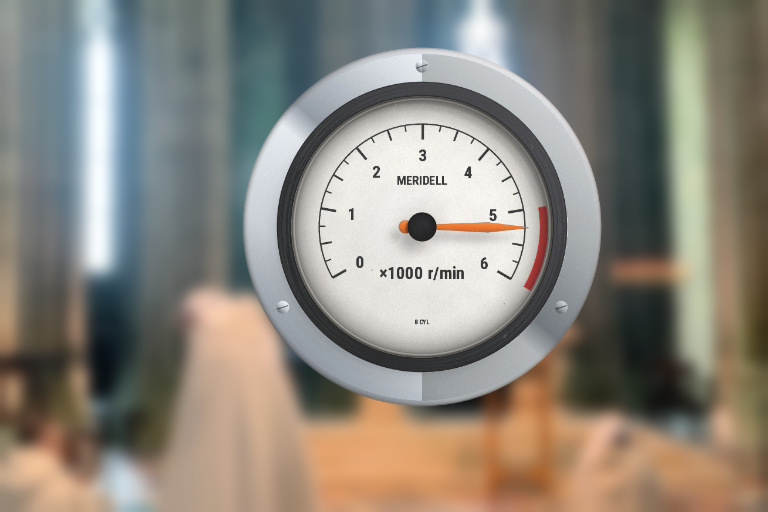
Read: 5250 (rpm)
